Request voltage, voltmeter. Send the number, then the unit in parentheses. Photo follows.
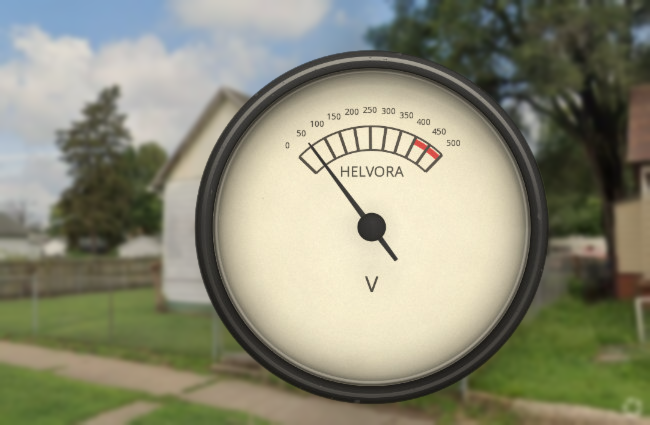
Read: 50 (V)
